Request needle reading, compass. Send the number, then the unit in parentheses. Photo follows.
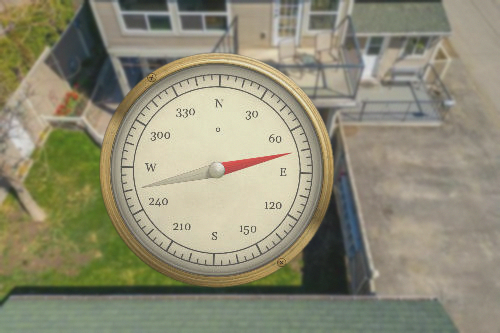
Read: 75 (°)
